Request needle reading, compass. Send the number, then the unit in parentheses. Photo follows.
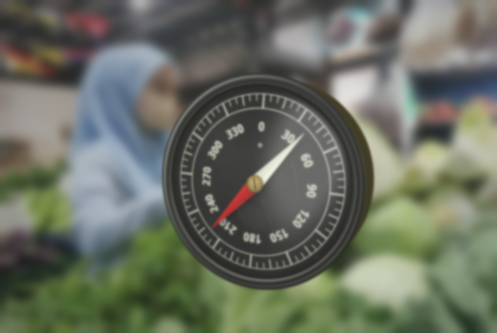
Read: 220 (°)
